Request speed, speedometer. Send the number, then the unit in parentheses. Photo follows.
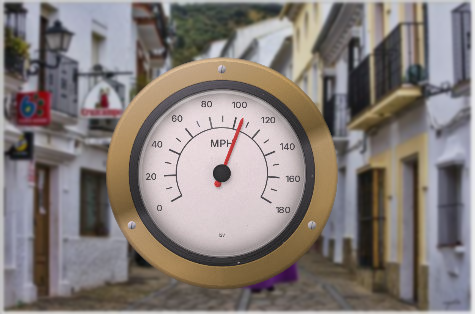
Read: 105 (mph)
